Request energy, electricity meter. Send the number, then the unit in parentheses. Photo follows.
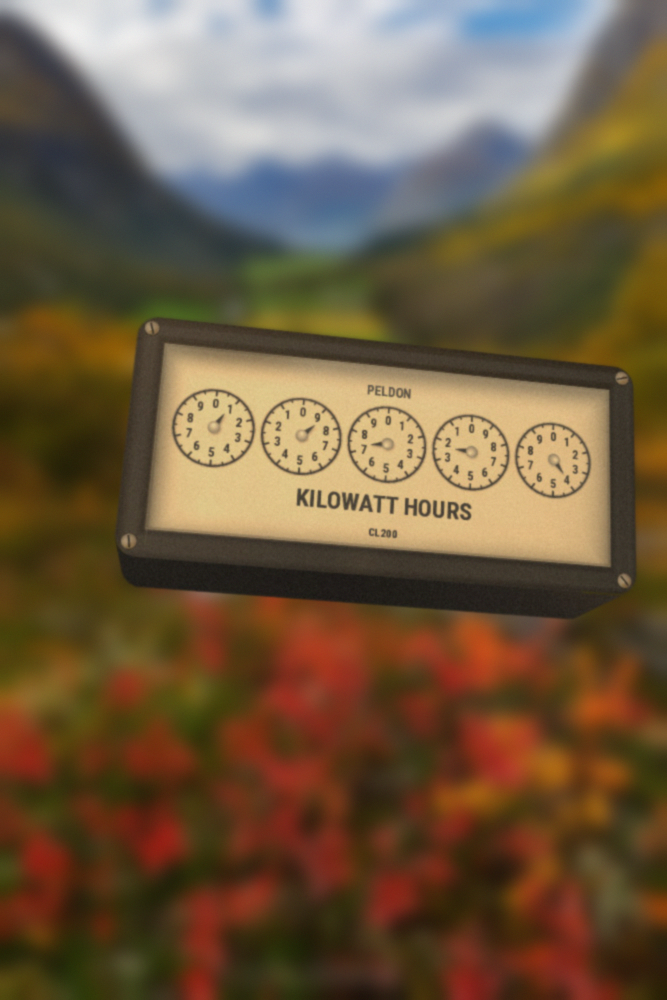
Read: 8724 (kWh)
